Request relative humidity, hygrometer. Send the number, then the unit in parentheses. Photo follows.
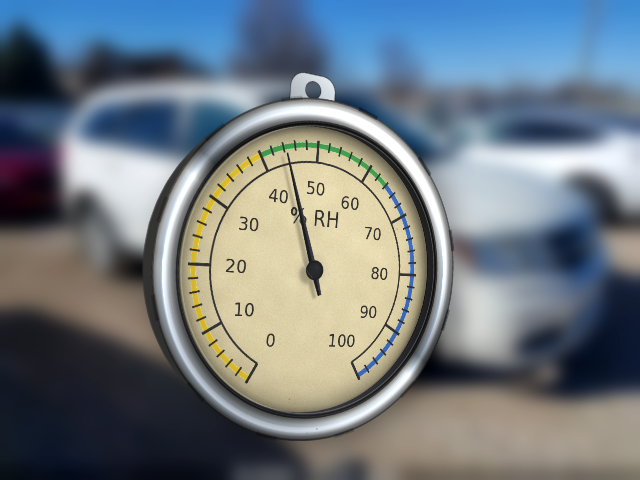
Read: 44 (%)
